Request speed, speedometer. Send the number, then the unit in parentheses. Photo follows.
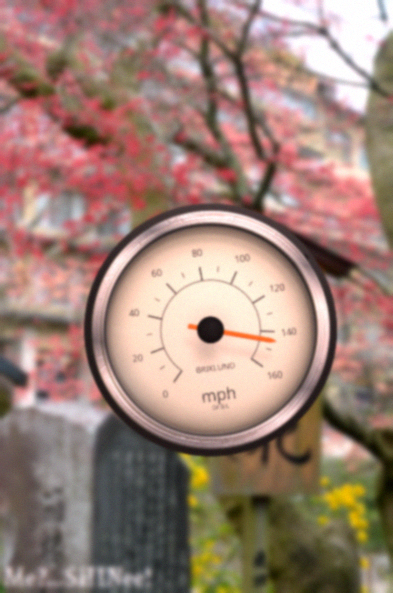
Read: 145 (mph)
